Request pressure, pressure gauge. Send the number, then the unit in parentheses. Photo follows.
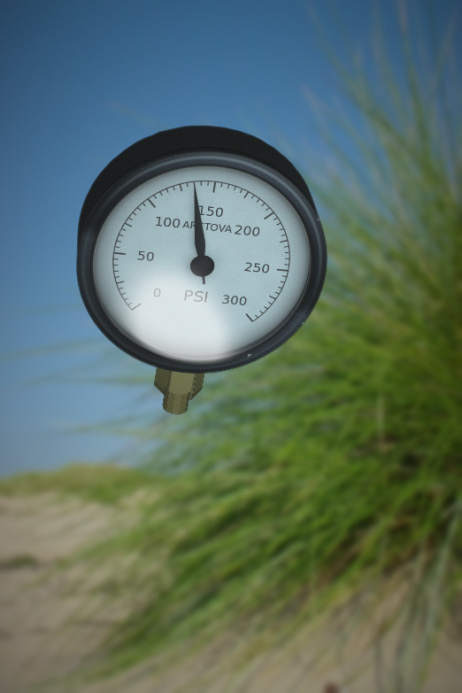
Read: 135 (psi)
